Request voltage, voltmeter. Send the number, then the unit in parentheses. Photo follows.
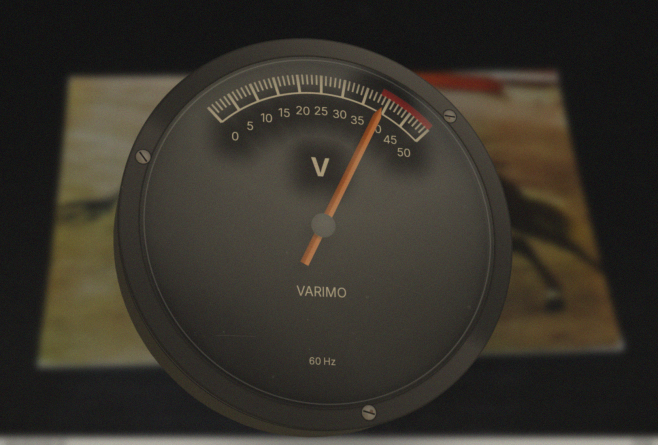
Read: 39 (V)
